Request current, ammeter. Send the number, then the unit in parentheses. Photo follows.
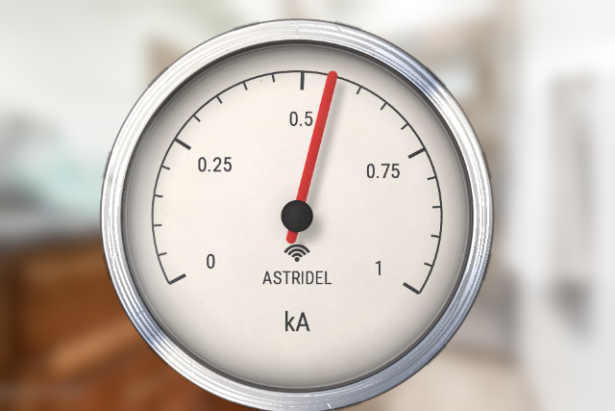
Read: 0.55 (kA)
